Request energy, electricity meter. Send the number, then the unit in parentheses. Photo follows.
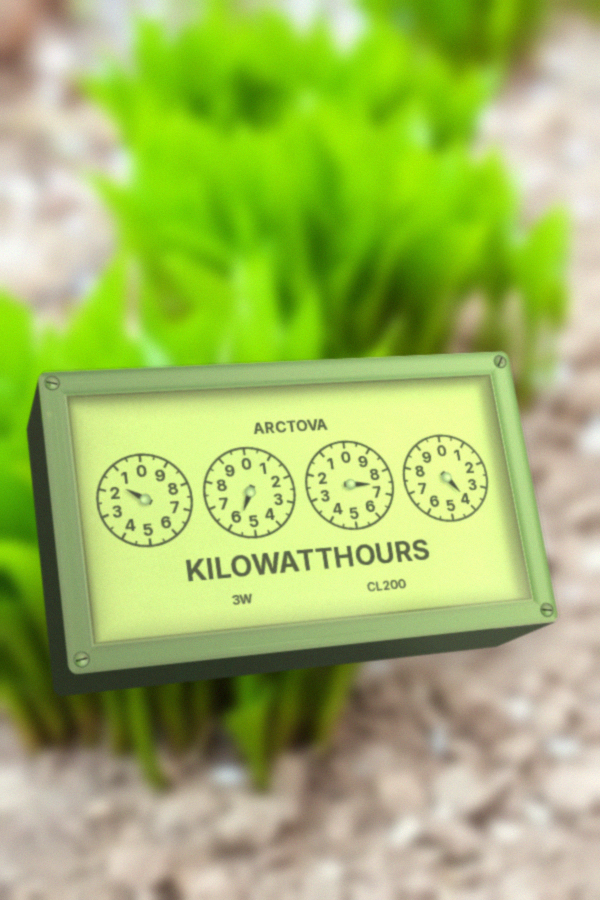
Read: 1574 (kWh)
